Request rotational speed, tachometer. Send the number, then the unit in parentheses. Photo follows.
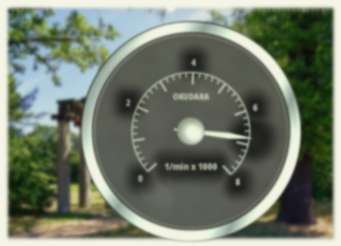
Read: 6800 (rpm)
